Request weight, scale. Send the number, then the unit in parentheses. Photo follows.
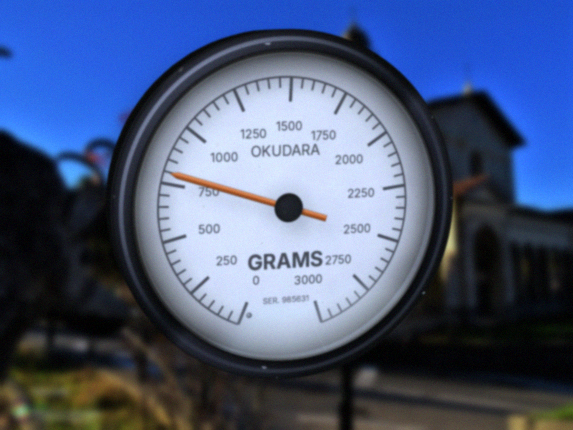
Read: 800 (g)
